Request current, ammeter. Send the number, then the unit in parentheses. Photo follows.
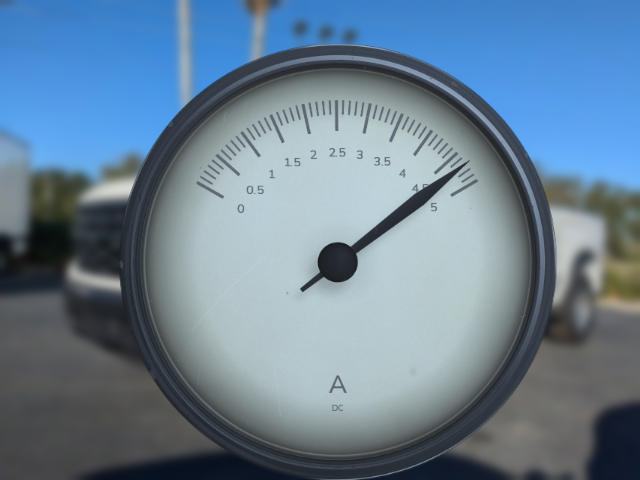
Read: 4.7 (A)
